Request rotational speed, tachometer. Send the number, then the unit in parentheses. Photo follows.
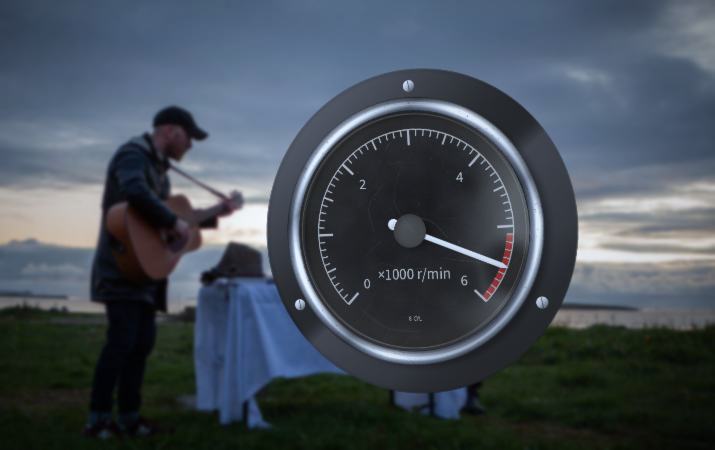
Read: 5500 (rpm)
